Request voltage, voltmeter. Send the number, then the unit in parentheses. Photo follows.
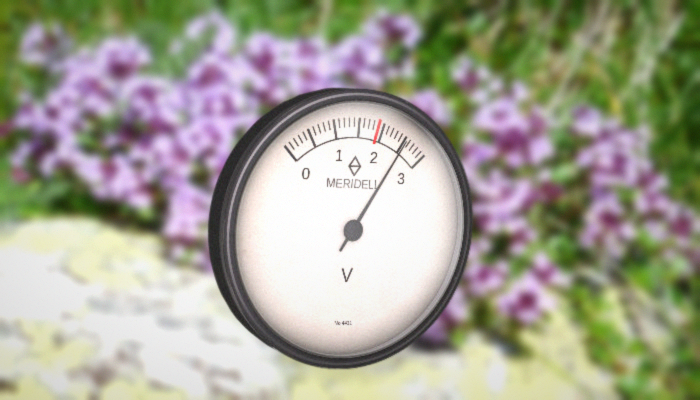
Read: 2.5 (V)
